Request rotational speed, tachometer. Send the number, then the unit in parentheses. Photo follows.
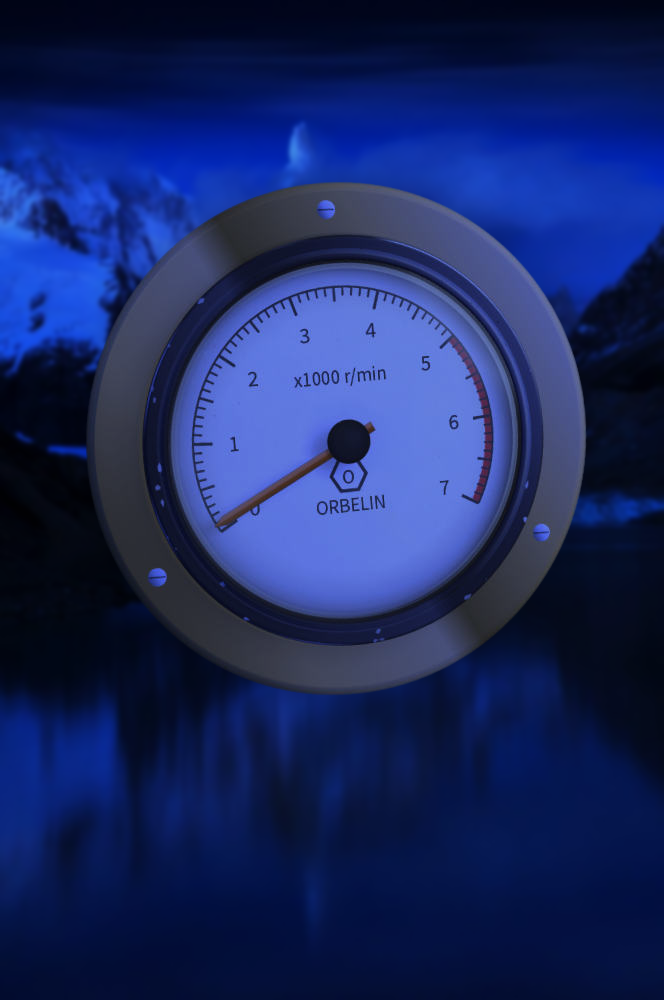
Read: 100 (rpm)
